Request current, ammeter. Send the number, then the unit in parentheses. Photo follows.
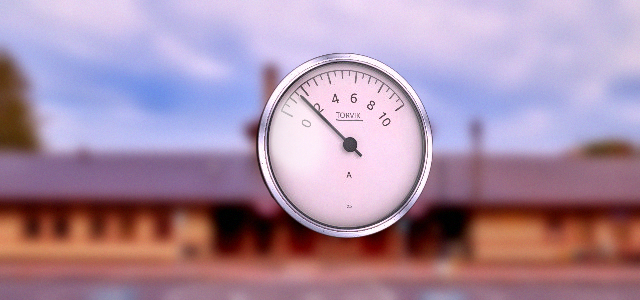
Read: 1.5 (A)
